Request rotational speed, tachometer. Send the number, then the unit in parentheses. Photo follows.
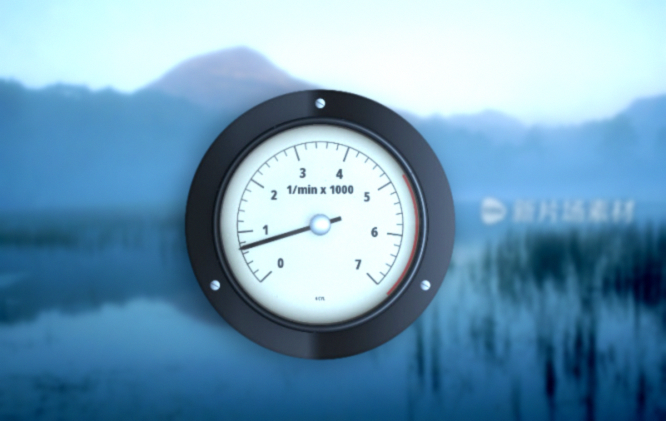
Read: 700 (rpm)
